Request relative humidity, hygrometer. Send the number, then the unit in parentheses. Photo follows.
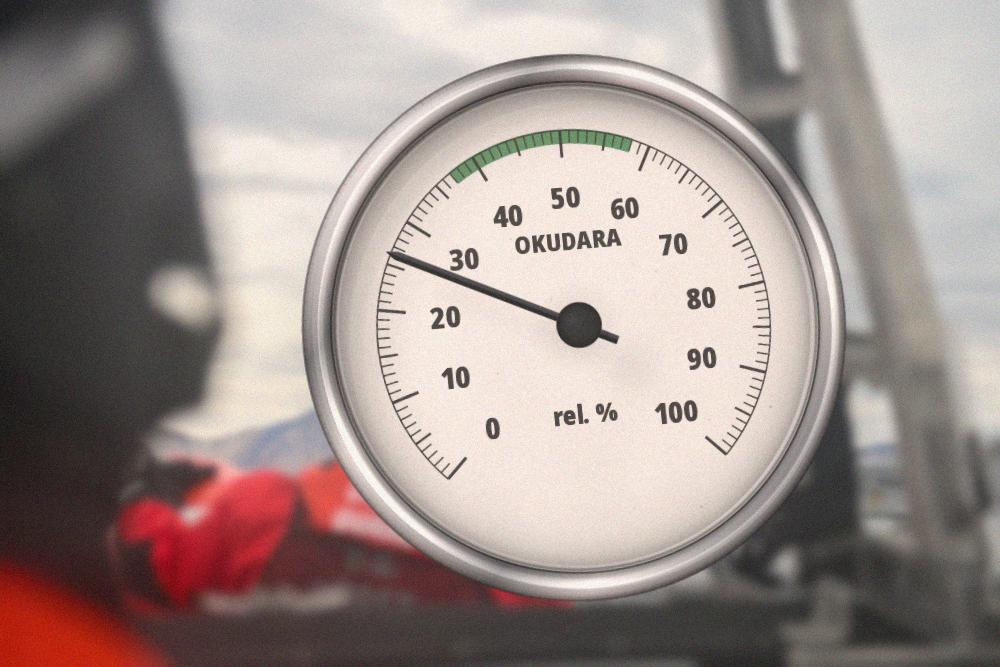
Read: 26 (%)
